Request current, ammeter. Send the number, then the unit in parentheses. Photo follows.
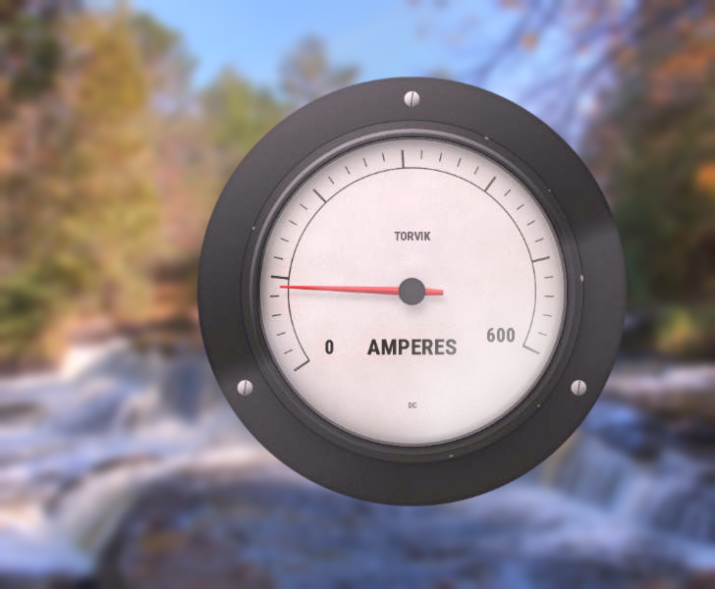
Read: 90 (A)
